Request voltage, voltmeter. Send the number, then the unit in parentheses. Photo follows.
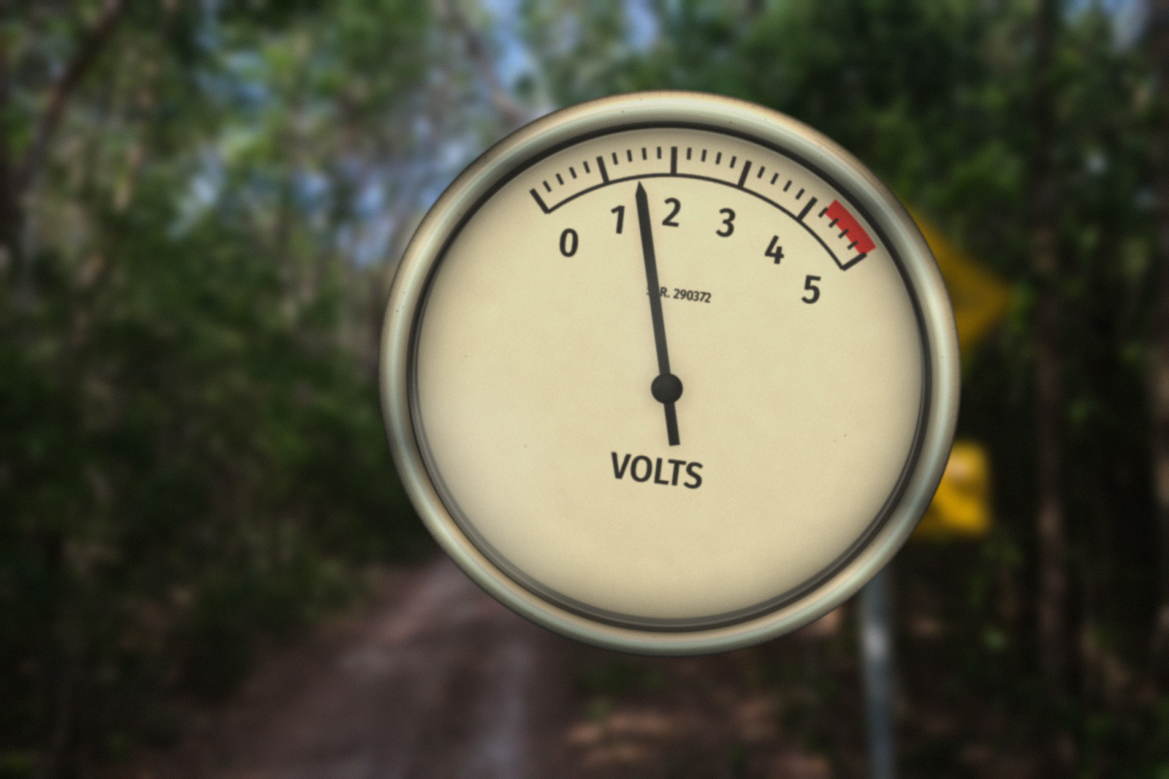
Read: 1.5 (V)
